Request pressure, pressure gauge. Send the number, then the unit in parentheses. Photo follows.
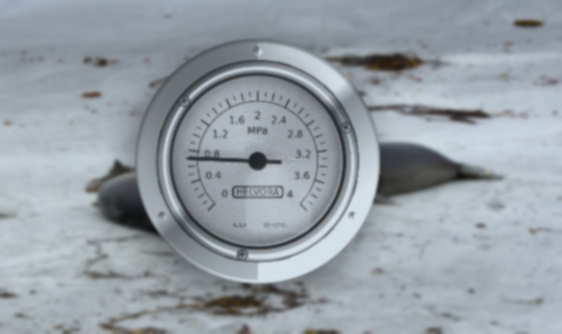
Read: 0.7 (MPa)
